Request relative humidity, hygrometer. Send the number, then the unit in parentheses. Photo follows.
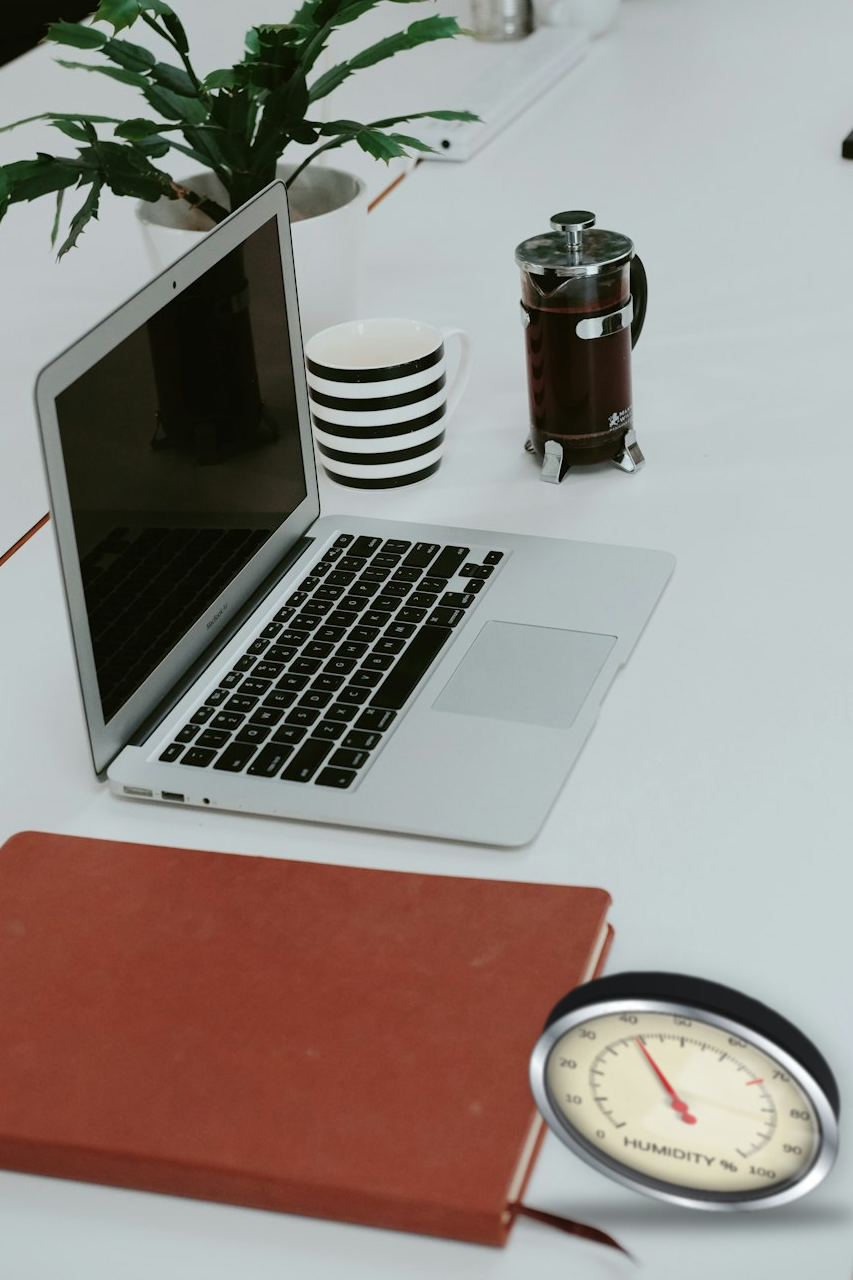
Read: 40 (%)
